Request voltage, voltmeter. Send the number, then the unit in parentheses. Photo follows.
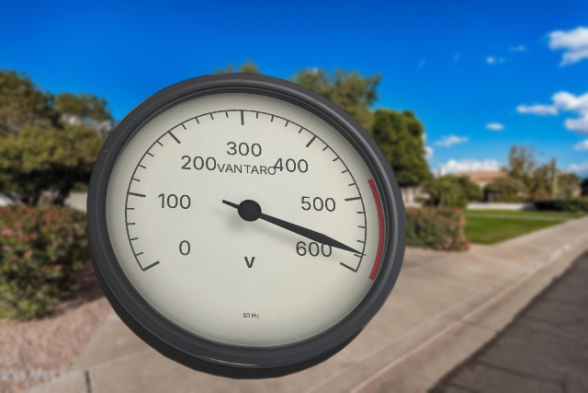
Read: 580 (V)
